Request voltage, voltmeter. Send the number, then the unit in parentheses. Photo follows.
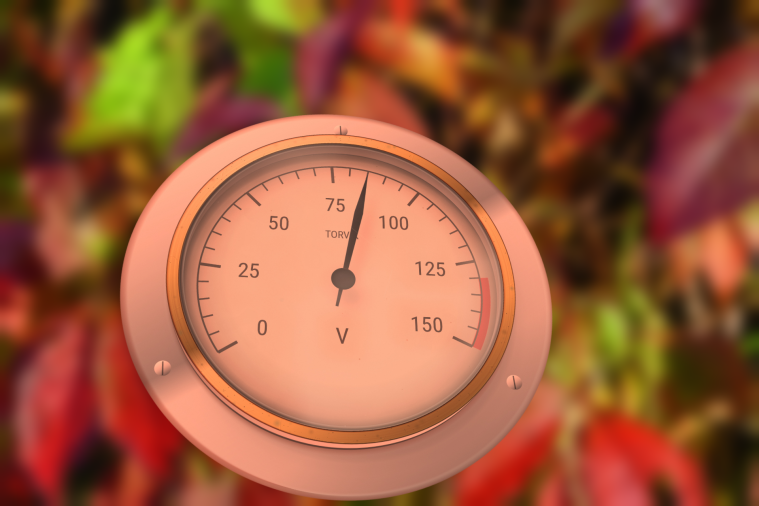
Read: 85 (V)
